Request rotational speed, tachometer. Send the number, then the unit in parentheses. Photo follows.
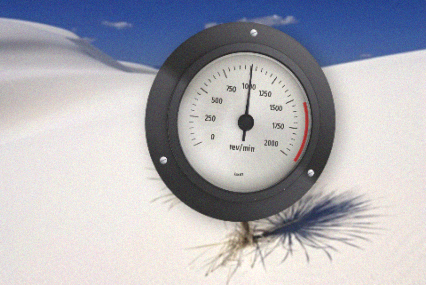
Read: 1000 (rpm)
